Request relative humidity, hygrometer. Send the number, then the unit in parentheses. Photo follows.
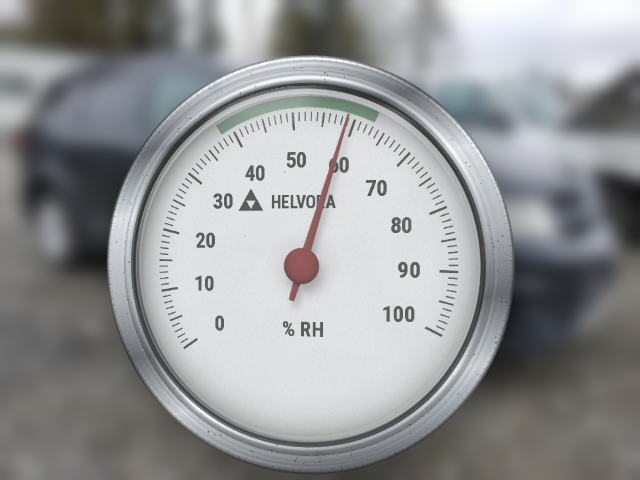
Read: 59 (%)
